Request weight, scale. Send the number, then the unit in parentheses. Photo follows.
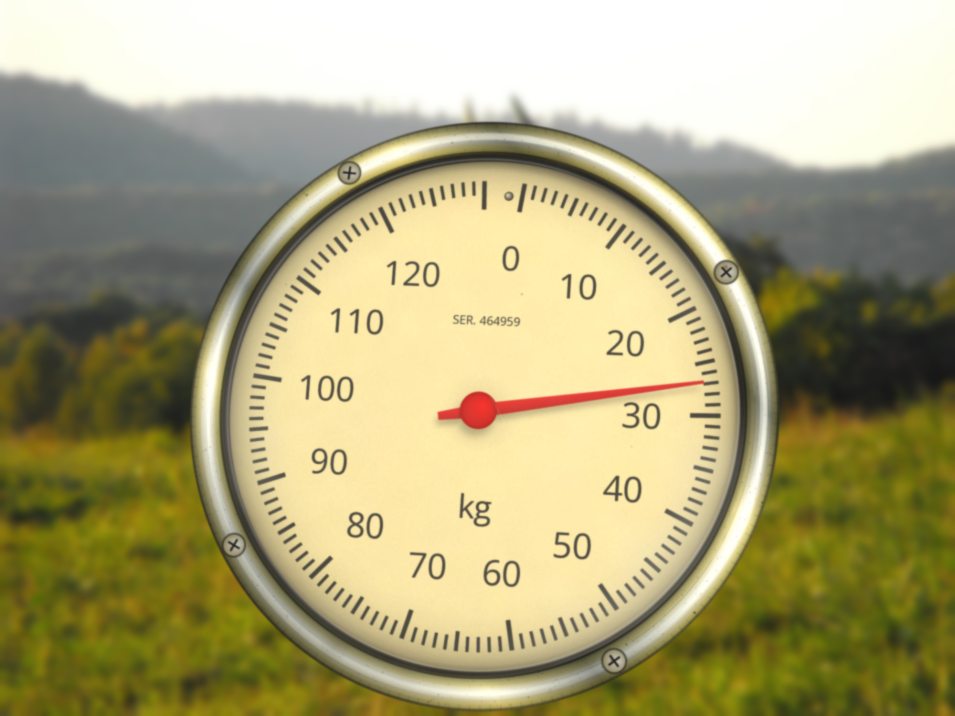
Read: 27 (kg)
